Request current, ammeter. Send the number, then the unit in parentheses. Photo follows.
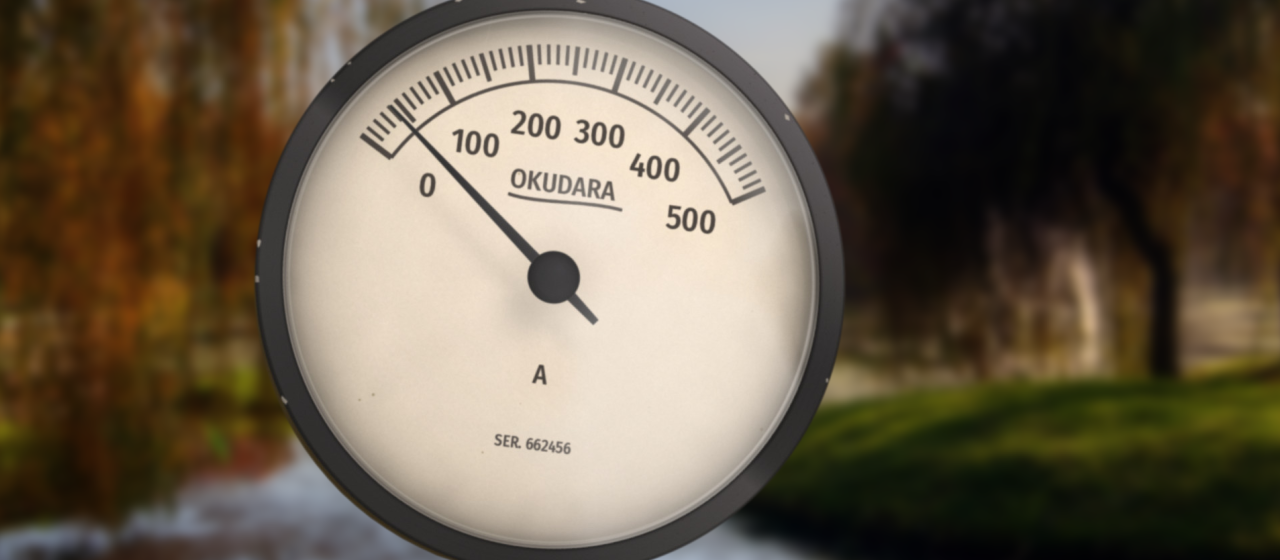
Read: 40 (A)
